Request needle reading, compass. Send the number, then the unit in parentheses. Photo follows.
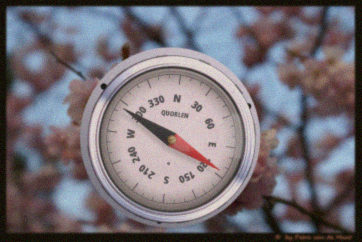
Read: 115 (°)
